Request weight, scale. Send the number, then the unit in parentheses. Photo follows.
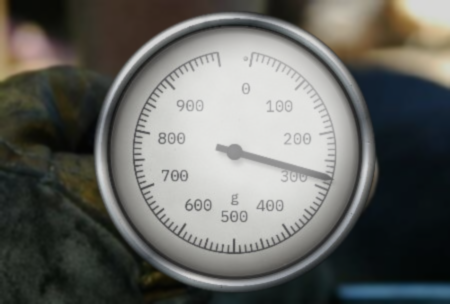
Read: 280 (g)
